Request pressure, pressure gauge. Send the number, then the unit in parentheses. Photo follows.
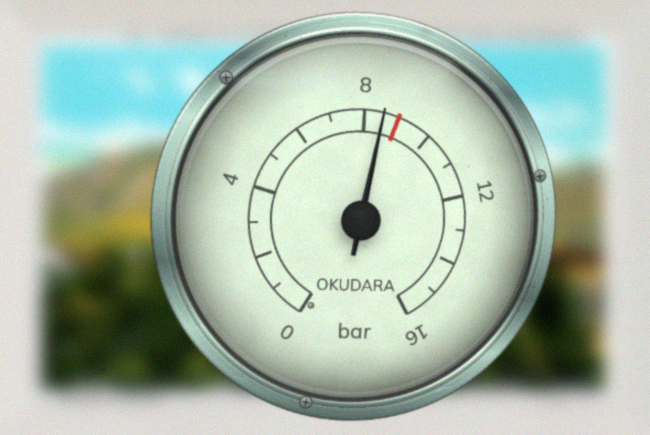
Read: 8.5 (bar)
